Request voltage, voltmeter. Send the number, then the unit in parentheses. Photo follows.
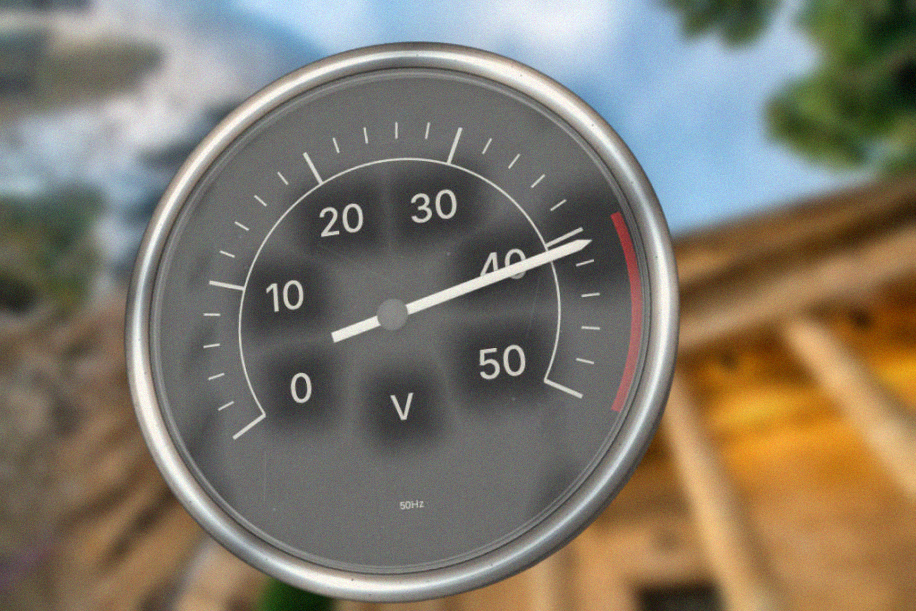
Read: 41 (V)
